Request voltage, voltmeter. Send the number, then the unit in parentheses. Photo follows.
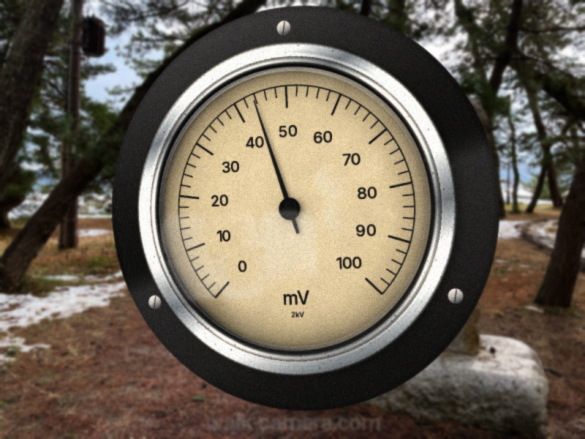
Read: 44 (mV)
